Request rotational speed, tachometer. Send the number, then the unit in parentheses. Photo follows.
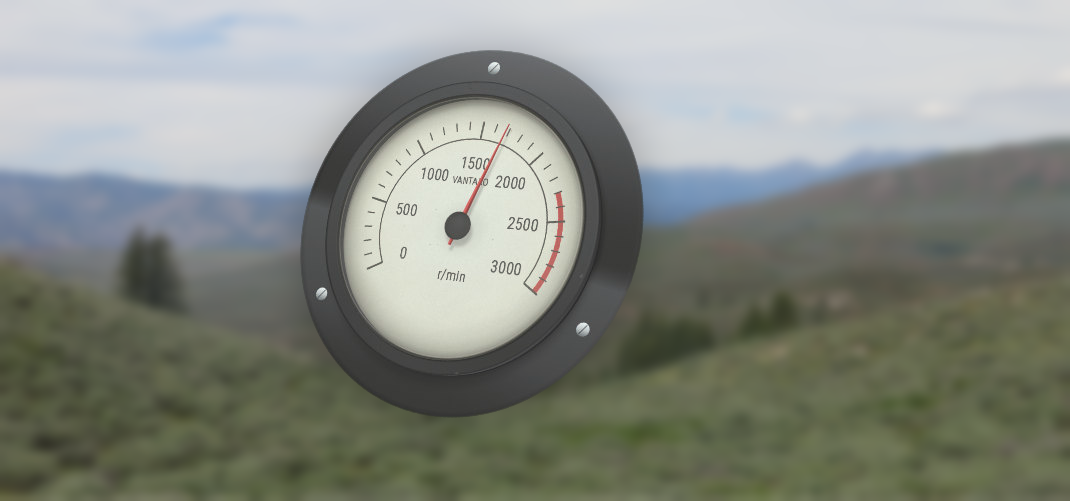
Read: 1700 (rpm)
